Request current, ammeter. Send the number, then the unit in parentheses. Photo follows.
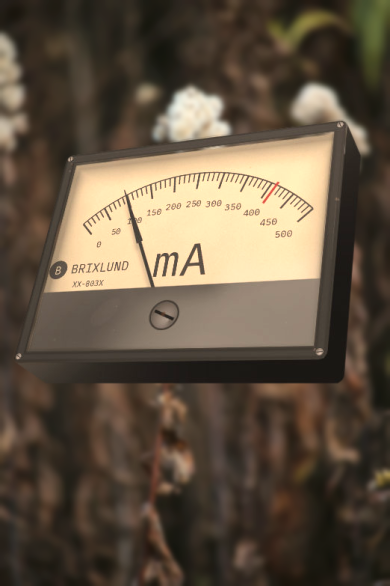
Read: 100 (mA)
